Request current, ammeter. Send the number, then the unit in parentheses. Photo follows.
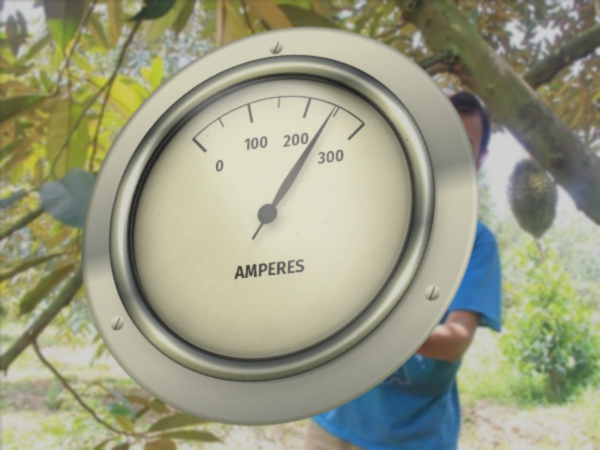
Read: 250 (A)
